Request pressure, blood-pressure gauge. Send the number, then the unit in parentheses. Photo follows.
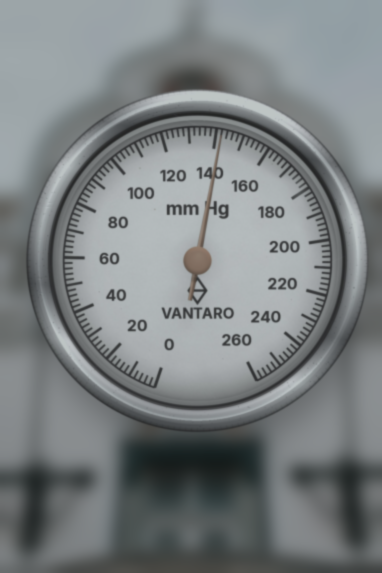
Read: 142 (mmHg)
